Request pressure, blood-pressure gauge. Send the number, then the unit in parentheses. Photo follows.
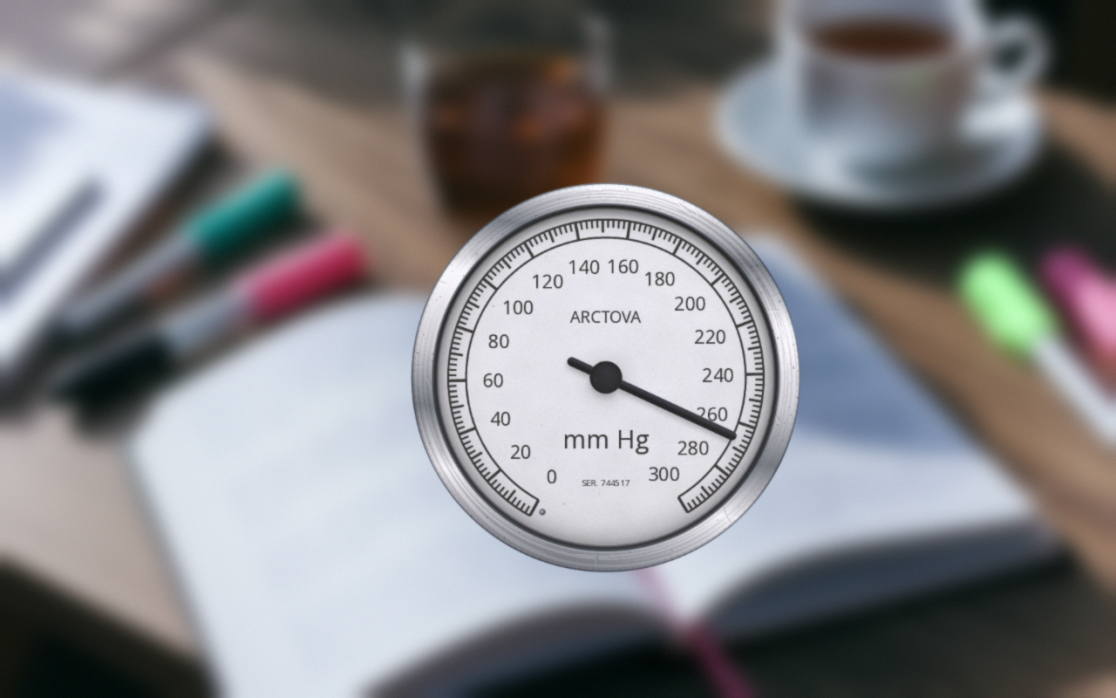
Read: 266 (mmHg)
